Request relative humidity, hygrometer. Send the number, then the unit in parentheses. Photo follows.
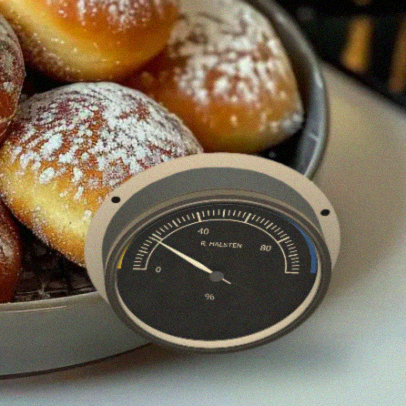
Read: 20 (%)
